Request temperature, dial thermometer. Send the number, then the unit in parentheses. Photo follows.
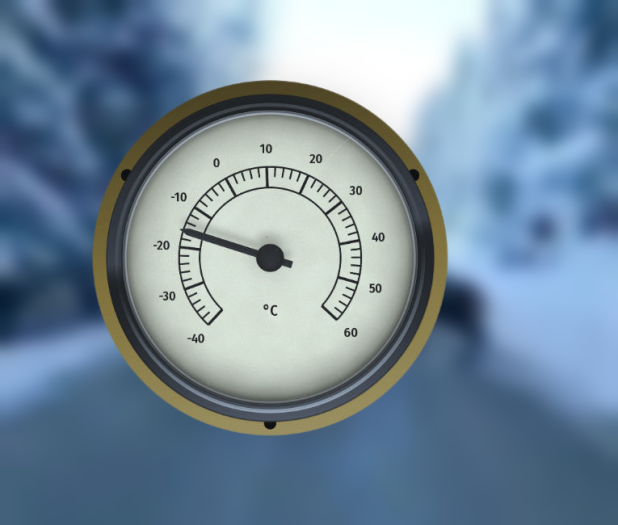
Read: -16 (°C)
